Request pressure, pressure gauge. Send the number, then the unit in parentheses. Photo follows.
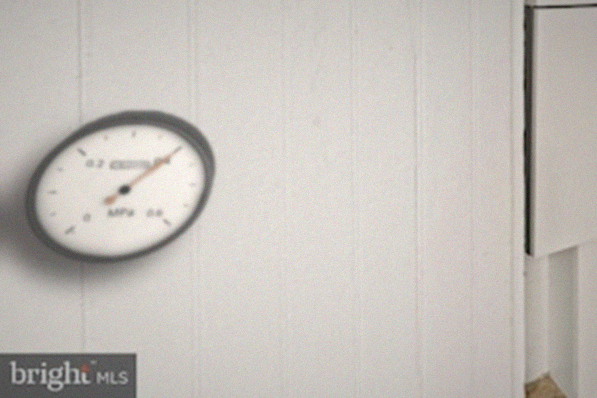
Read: 0.4 (MPa)
